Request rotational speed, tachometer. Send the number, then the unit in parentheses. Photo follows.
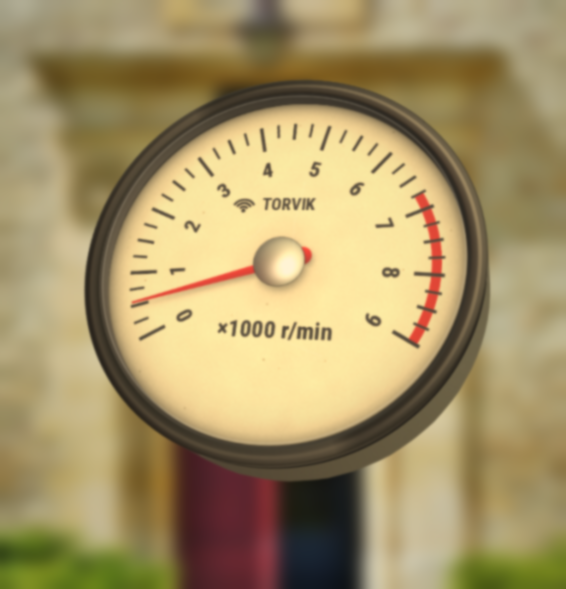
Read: 500 (rpm)
